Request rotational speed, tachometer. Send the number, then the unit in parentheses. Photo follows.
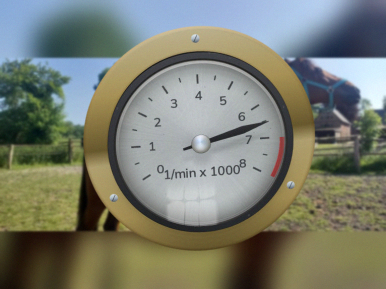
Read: 6500 (rpm)
